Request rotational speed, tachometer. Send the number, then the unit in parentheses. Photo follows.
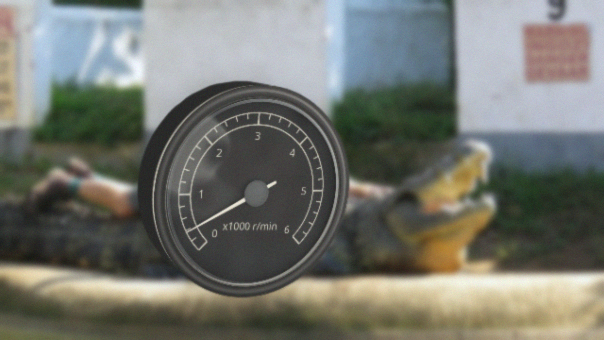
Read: 400 (rpm)
